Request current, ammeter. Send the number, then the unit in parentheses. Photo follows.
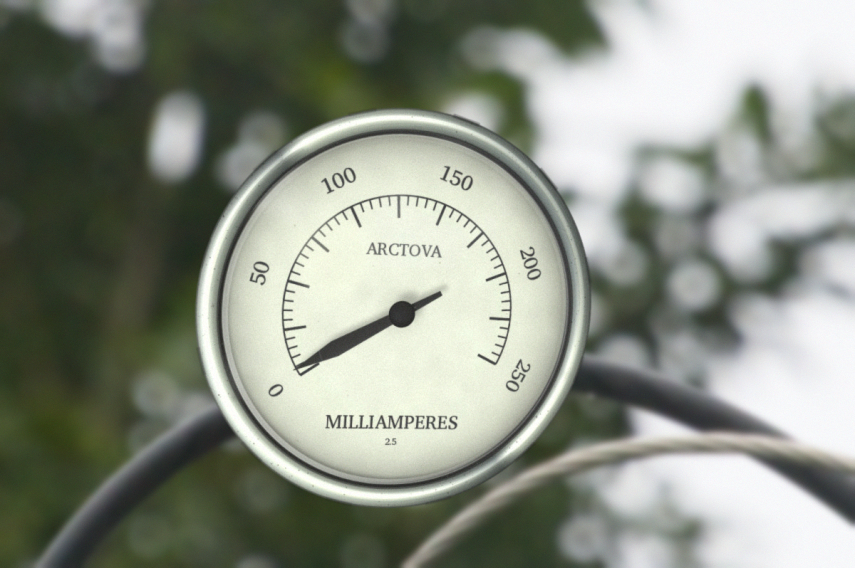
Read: 5 (mA)
